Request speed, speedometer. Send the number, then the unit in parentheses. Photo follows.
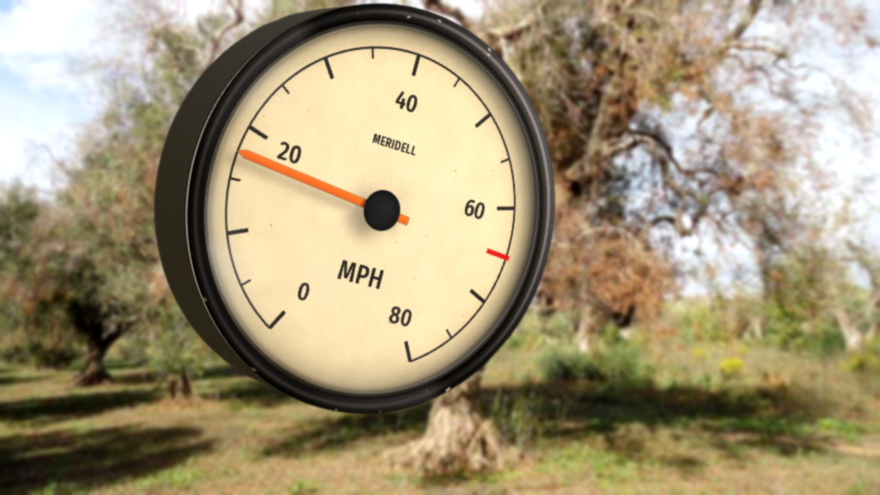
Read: 17.5 (mph)
